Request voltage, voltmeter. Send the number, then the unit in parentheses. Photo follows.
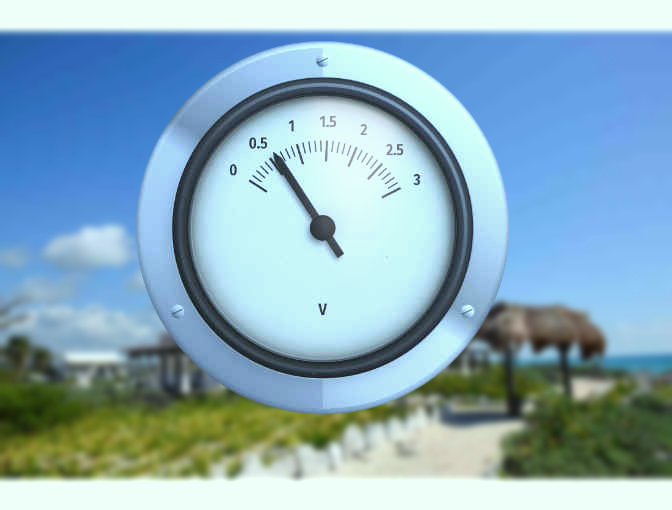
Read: 0.6 (V)
